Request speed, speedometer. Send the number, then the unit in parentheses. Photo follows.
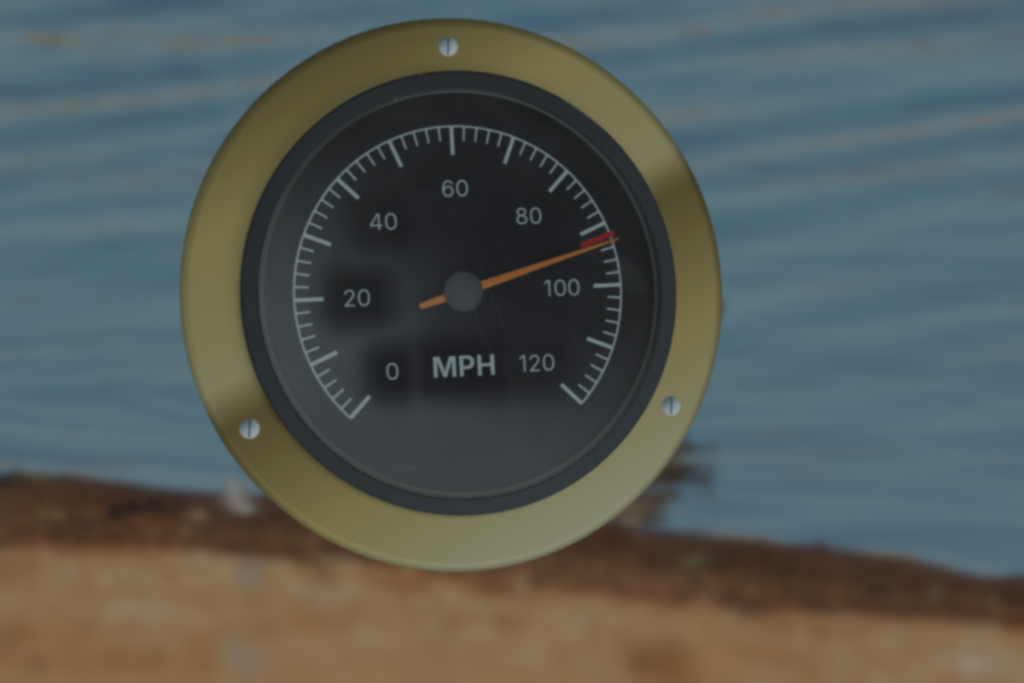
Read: 93 (mph)
